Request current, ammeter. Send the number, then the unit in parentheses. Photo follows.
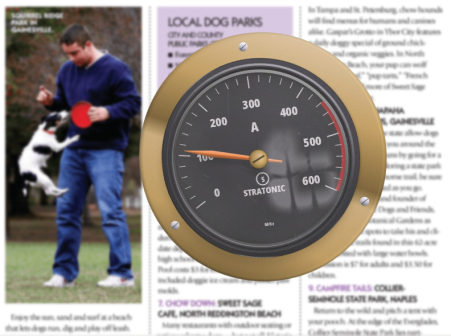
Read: 110 (A)
